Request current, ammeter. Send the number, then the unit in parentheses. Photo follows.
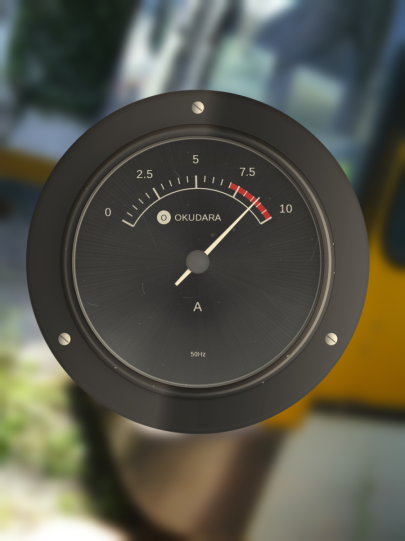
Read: 8.75 (A)
